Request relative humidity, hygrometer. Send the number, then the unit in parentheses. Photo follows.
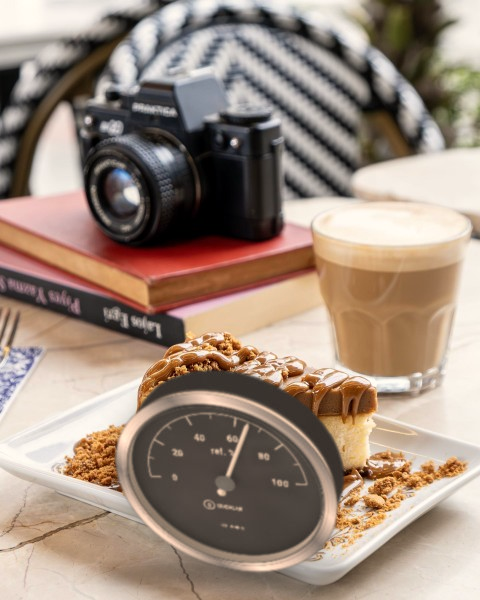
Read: 65 (%)
